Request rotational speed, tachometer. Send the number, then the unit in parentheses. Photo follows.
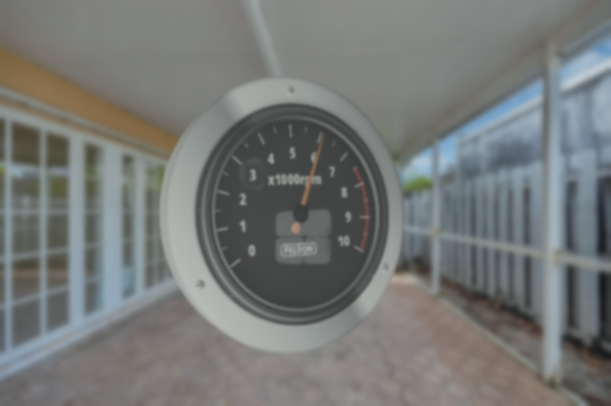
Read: 6000 (rpm)
